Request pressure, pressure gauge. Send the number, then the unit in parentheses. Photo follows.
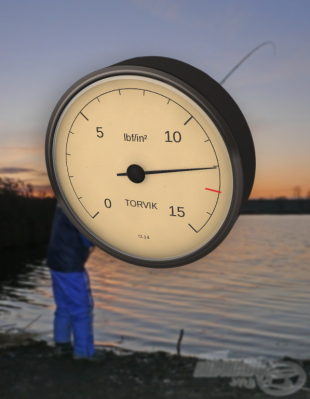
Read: 12 (psi)
